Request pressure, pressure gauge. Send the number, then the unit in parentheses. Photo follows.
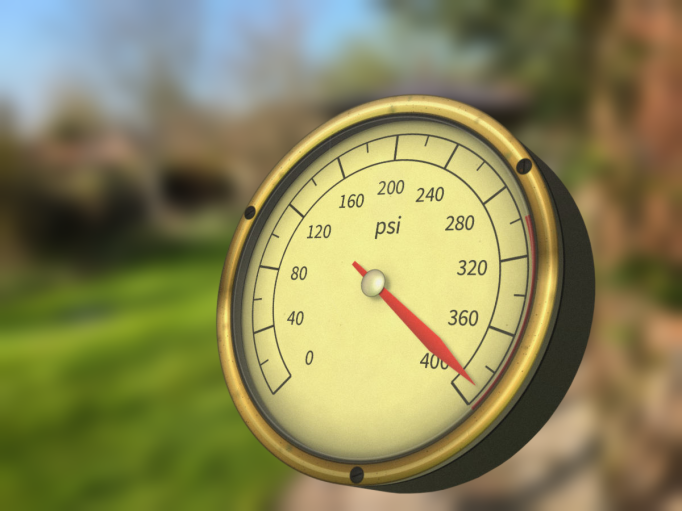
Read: 390 (psi)
